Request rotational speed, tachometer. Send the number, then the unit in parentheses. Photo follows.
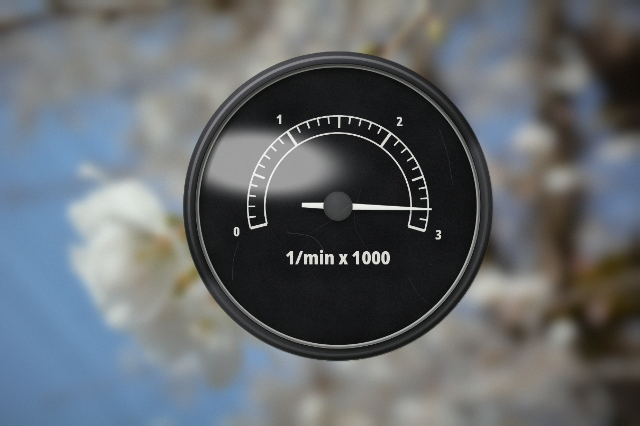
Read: 2800 (rpm)
